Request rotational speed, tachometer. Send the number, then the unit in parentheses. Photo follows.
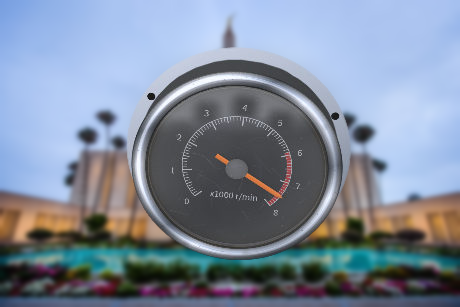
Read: 7500 (rpm)
